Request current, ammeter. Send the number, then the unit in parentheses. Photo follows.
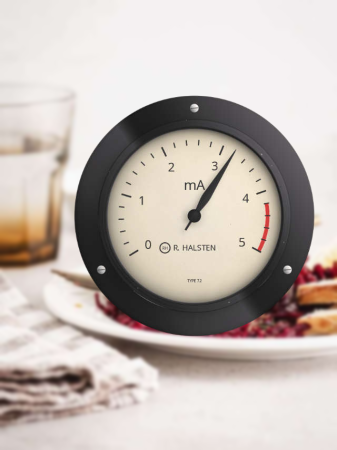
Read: 3.2 (mA)
